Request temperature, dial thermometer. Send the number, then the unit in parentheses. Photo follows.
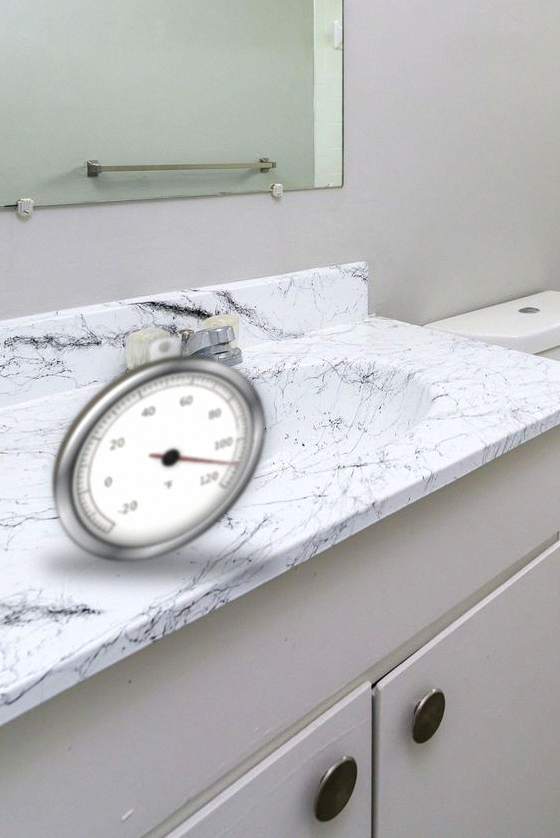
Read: 110 (°F)
